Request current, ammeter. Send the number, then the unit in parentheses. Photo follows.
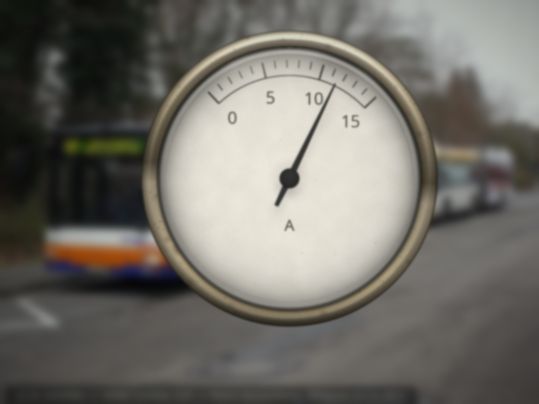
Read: 11.5 (A)
